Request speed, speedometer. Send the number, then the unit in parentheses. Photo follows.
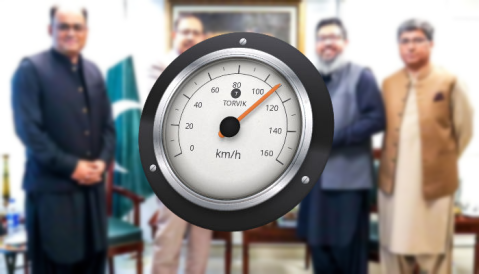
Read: 110 (km/h)
